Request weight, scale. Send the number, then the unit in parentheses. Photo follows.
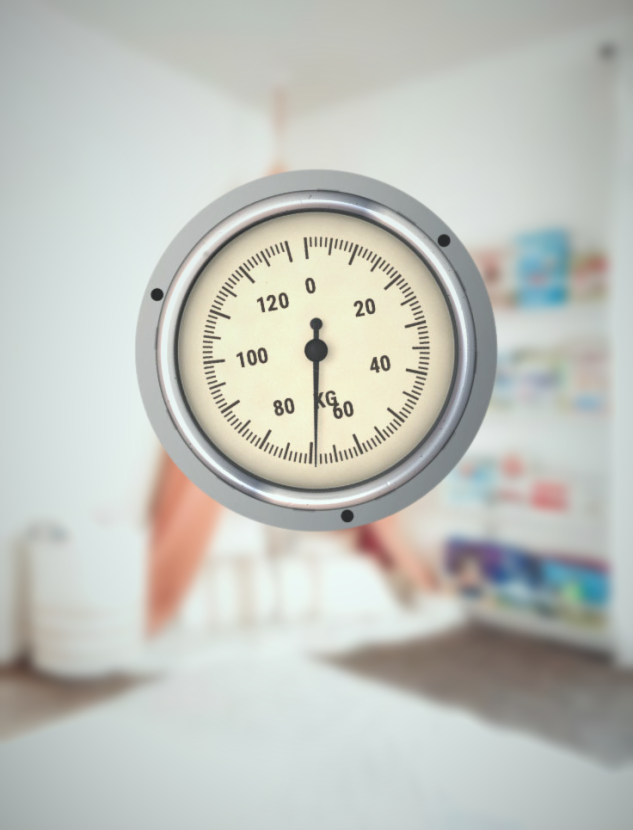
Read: 69 (kg)
